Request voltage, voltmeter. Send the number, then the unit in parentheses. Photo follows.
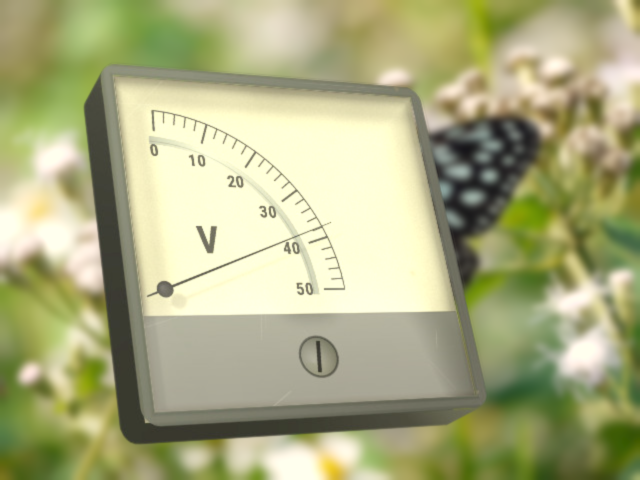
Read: 38 (V)
